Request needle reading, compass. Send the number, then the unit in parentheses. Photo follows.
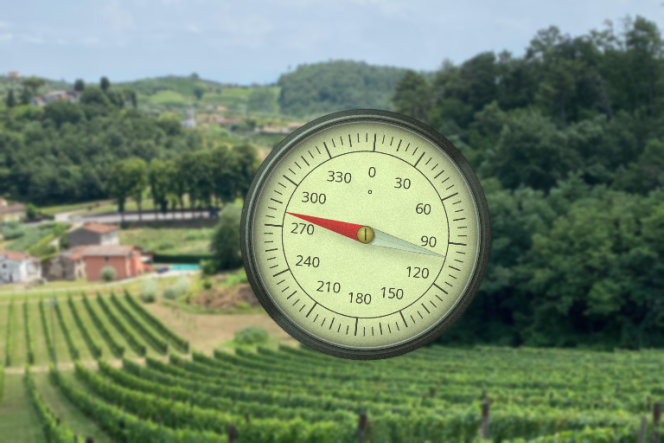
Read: 280 (°)
